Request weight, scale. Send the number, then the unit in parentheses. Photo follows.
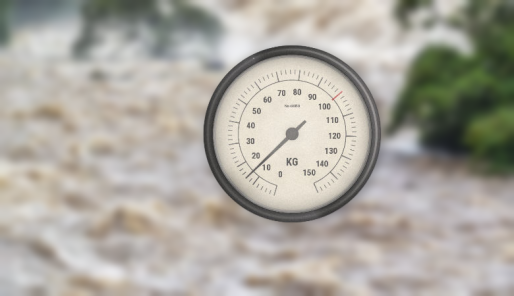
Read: 14 (kg)
